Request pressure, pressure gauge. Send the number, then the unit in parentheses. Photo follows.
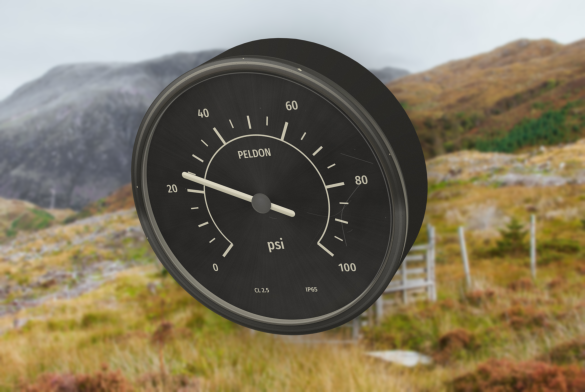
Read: 25 (psi)
